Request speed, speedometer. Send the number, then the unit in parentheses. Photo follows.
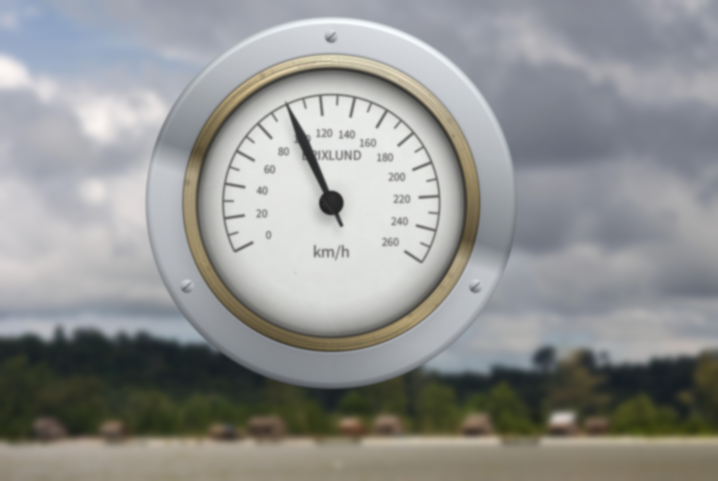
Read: 100 (km/h)
